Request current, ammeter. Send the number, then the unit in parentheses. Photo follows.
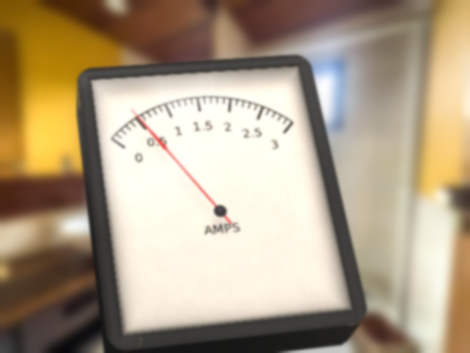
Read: 0.5 (A)
